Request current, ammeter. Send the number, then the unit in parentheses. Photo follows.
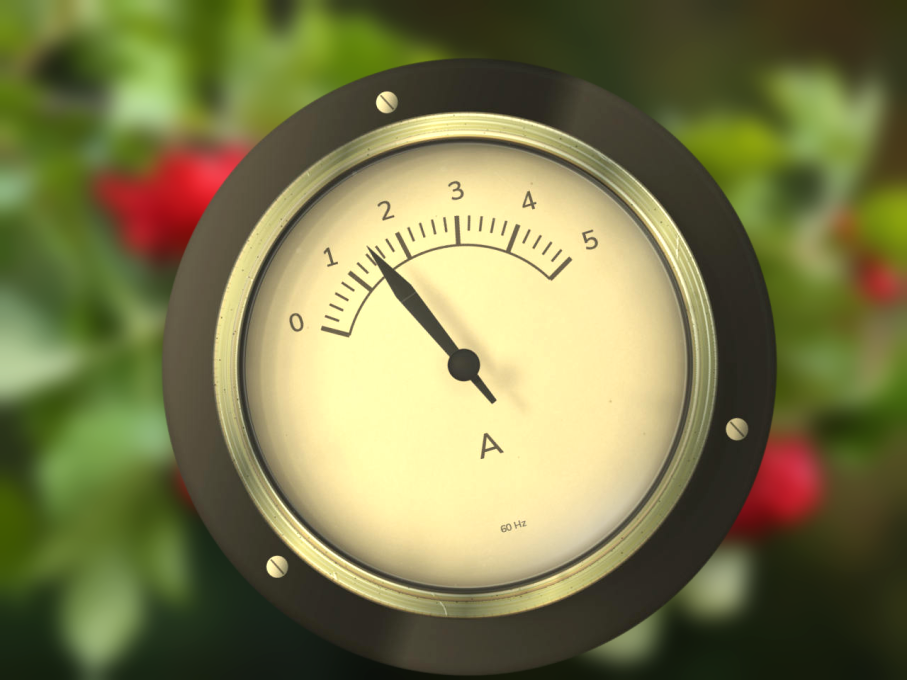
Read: 1.5 (A)
